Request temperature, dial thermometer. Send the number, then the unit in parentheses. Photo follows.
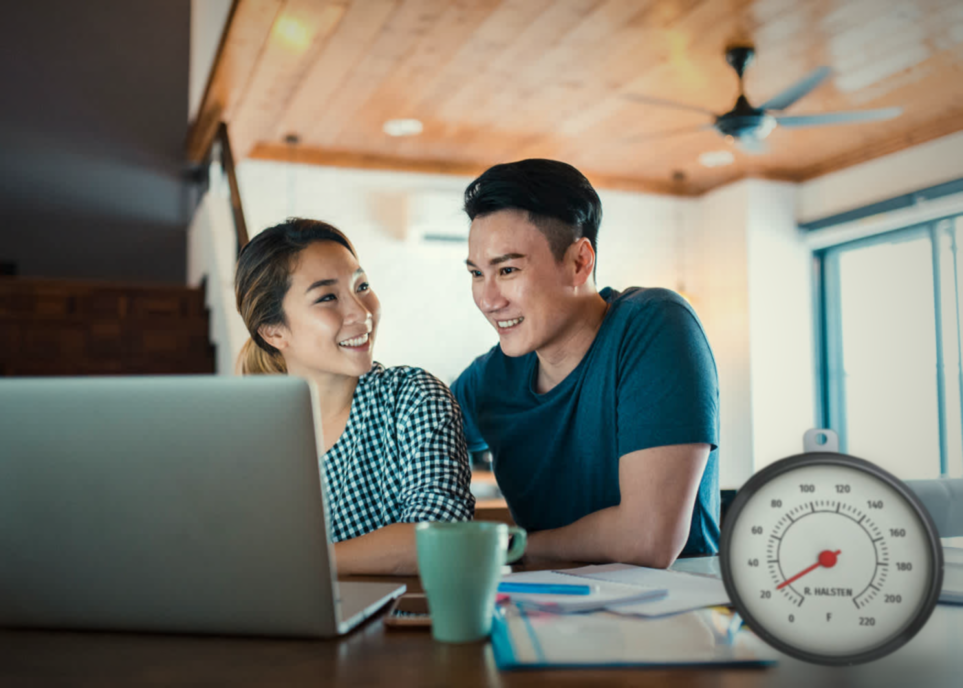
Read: 20 (°F)
